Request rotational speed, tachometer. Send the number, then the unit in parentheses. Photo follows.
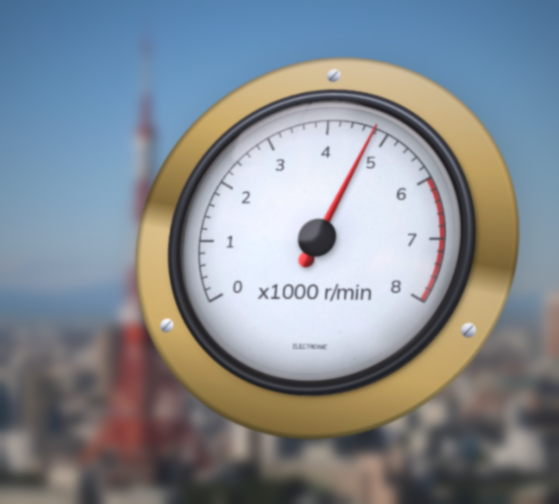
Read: 4800 (rpm)
